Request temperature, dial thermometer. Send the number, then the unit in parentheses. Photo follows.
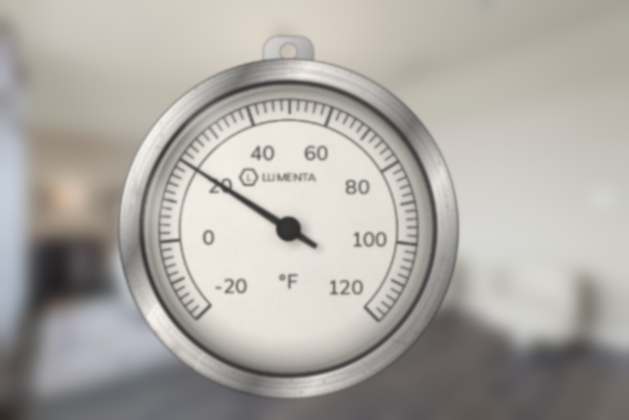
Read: 20 (°F)
